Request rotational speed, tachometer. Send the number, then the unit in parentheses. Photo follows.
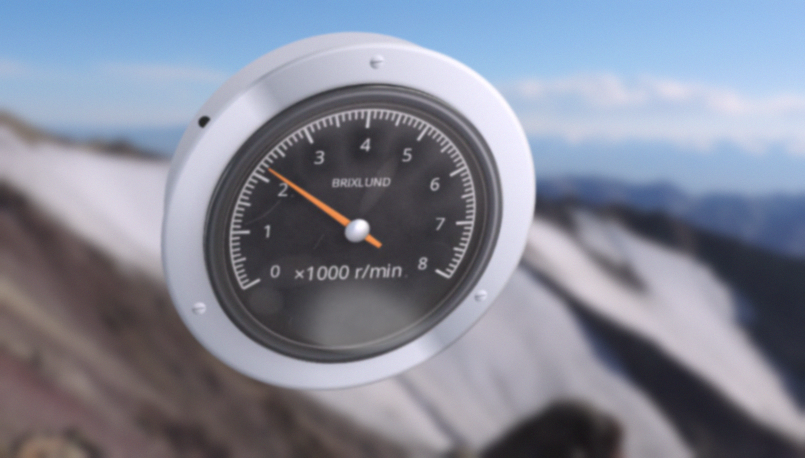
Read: 2200 (rpm)
